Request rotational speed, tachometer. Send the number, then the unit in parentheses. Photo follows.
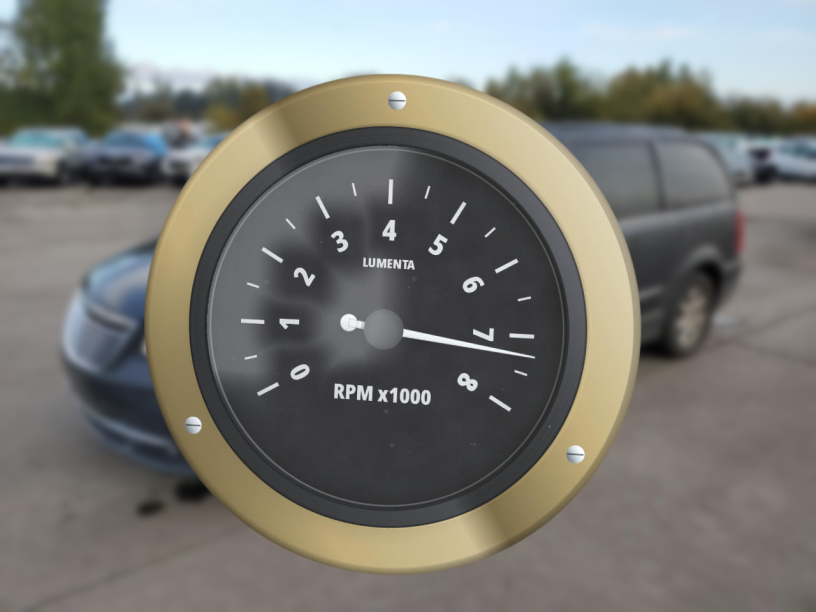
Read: 7250 (rpm)
